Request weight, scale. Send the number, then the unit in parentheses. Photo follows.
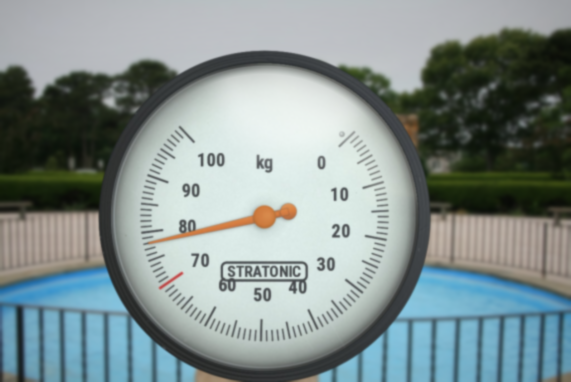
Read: 78 (kg)
